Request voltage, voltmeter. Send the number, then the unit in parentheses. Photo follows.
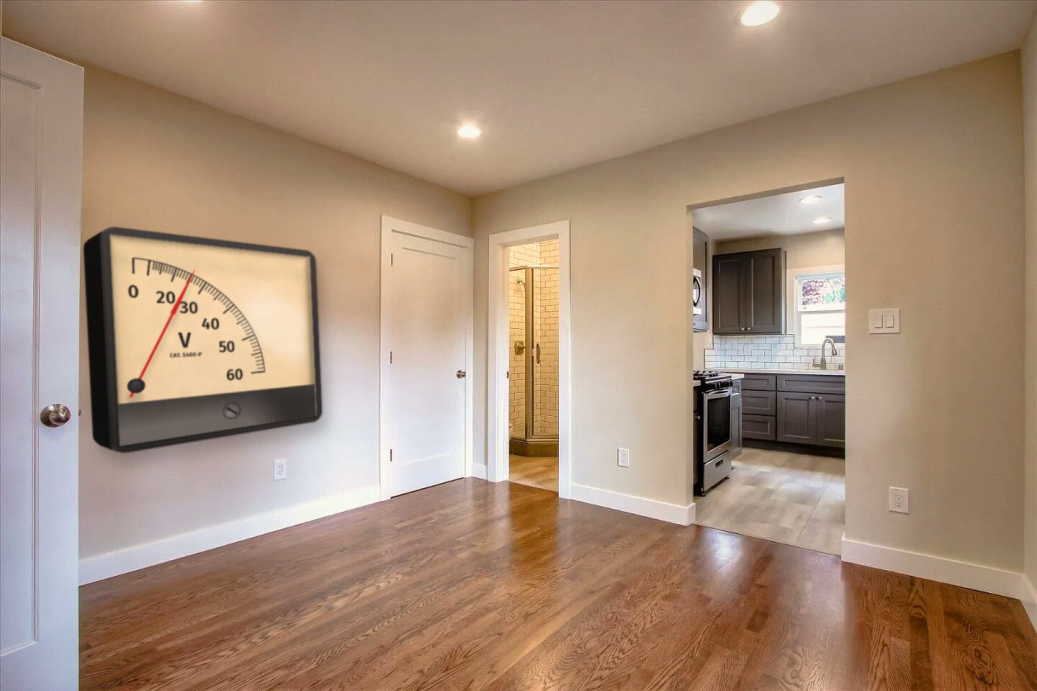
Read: 25 (V)
